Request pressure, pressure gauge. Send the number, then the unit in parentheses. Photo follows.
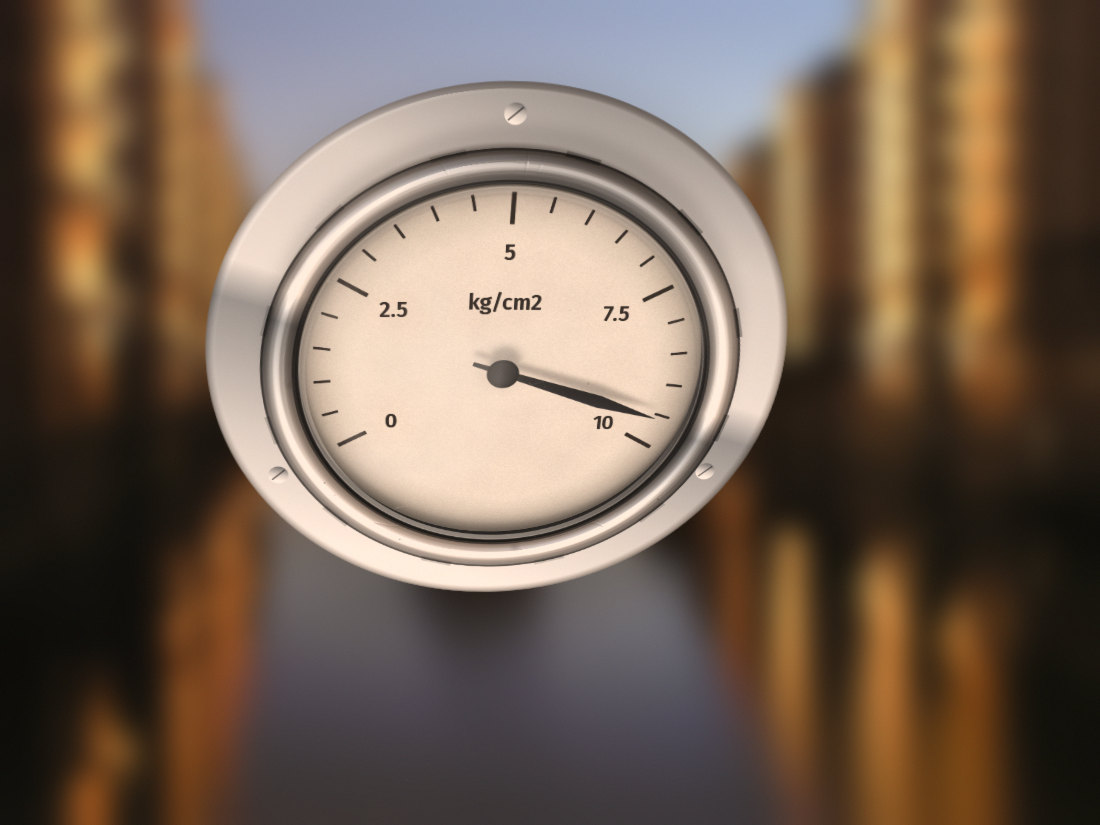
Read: 9.5 (kg/cm²)
